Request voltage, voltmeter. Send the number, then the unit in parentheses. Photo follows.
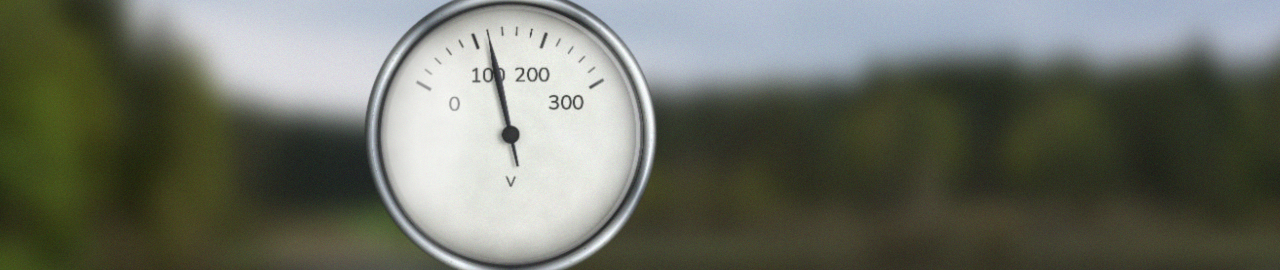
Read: 120 (V)
